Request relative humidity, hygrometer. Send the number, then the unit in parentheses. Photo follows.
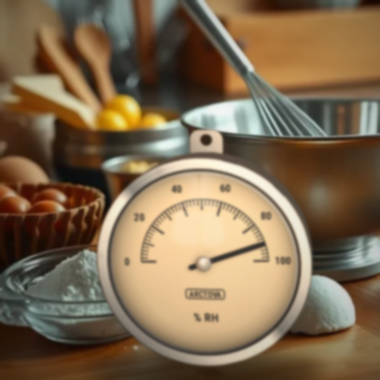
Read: 90 (%)
